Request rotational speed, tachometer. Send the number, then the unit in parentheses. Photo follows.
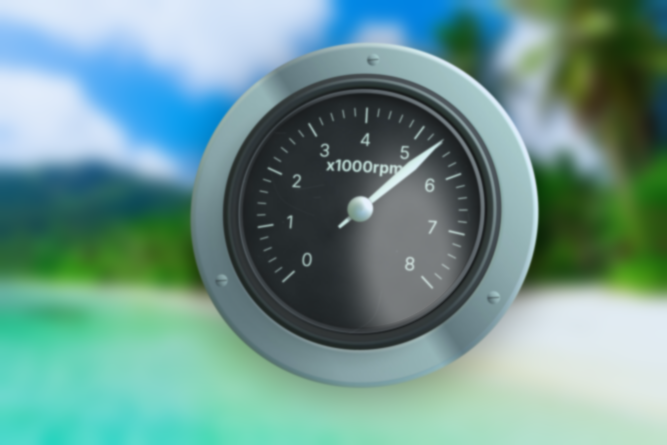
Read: 5400 (rpm)
